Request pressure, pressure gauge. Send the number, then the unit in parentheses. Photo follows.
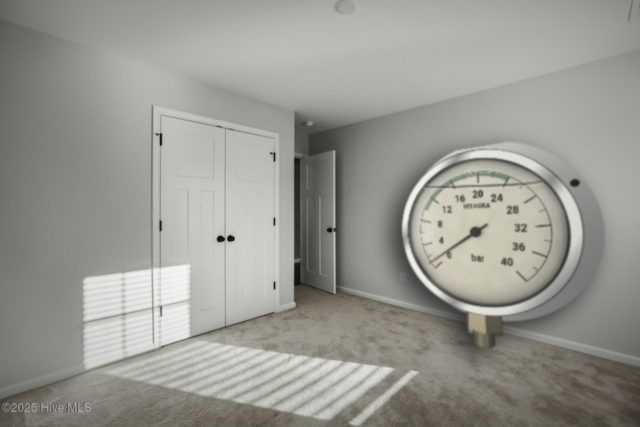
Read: 1 (bar)
